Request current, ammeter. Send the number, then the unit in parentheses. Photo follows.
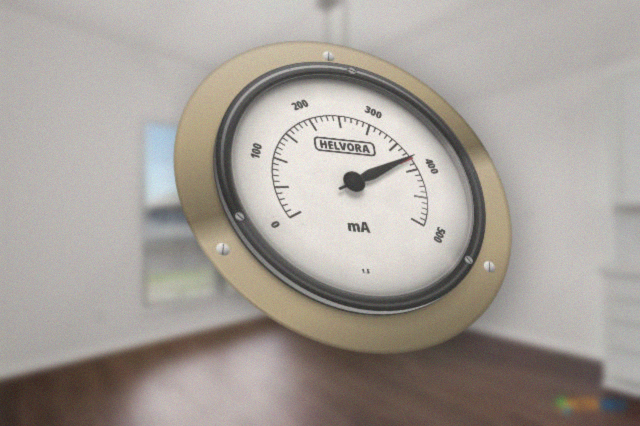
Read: 380 (mA)
